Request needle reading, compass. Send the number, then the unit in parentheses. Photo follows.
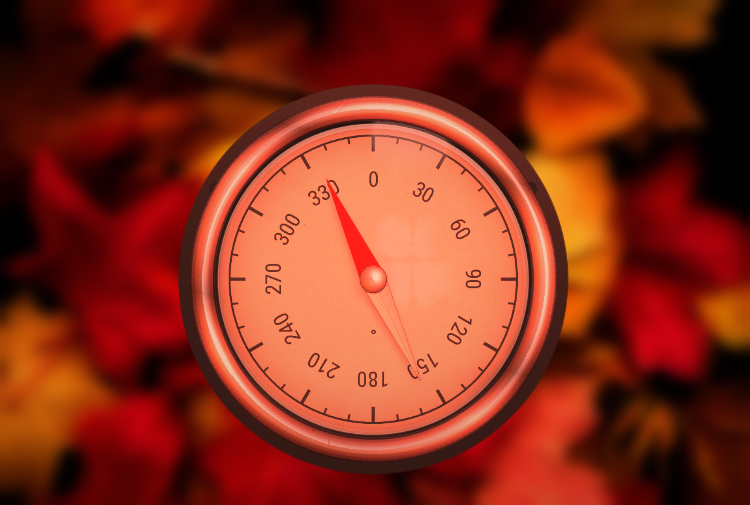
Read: 335 (°)
